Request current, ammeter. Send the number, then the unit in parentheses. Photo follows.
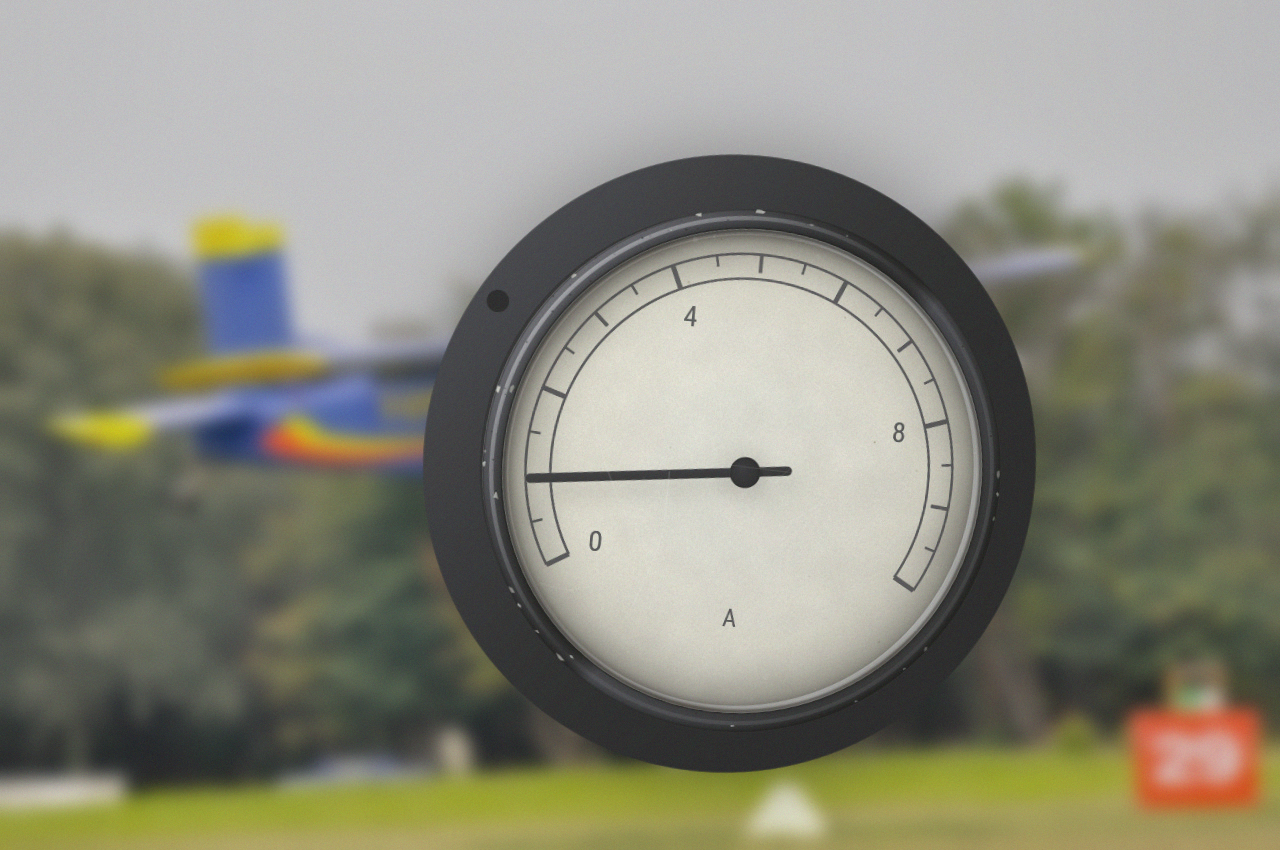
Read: 1 (A)
